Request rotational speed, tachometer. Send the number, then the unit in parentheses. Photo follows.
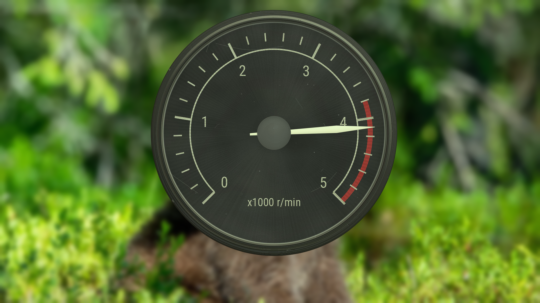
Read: 4100 (rpm)
